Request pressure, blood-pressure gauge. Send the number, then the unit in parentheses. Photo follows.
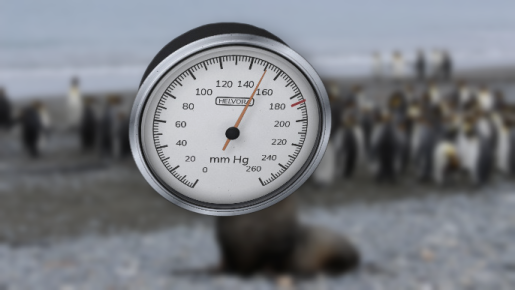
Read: 150 (mmHg)
